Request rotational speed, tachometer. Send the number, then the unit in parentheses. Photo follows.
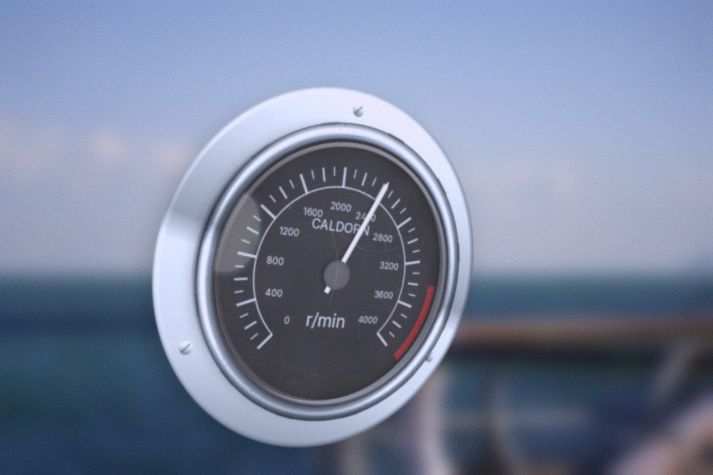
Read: 2400 (rpm)
